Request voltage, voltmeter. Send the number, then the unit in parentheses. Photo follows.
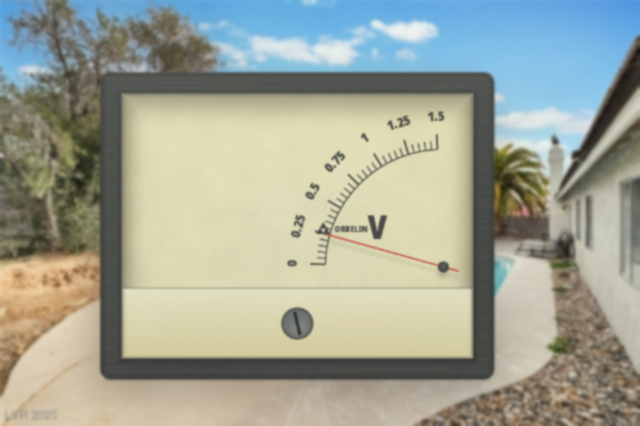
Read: 0.25 (V)
